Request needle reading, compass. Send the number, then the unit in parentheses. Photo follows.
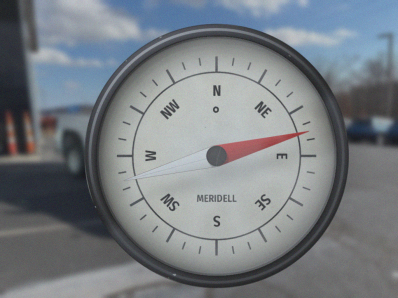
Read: 75 (°)
